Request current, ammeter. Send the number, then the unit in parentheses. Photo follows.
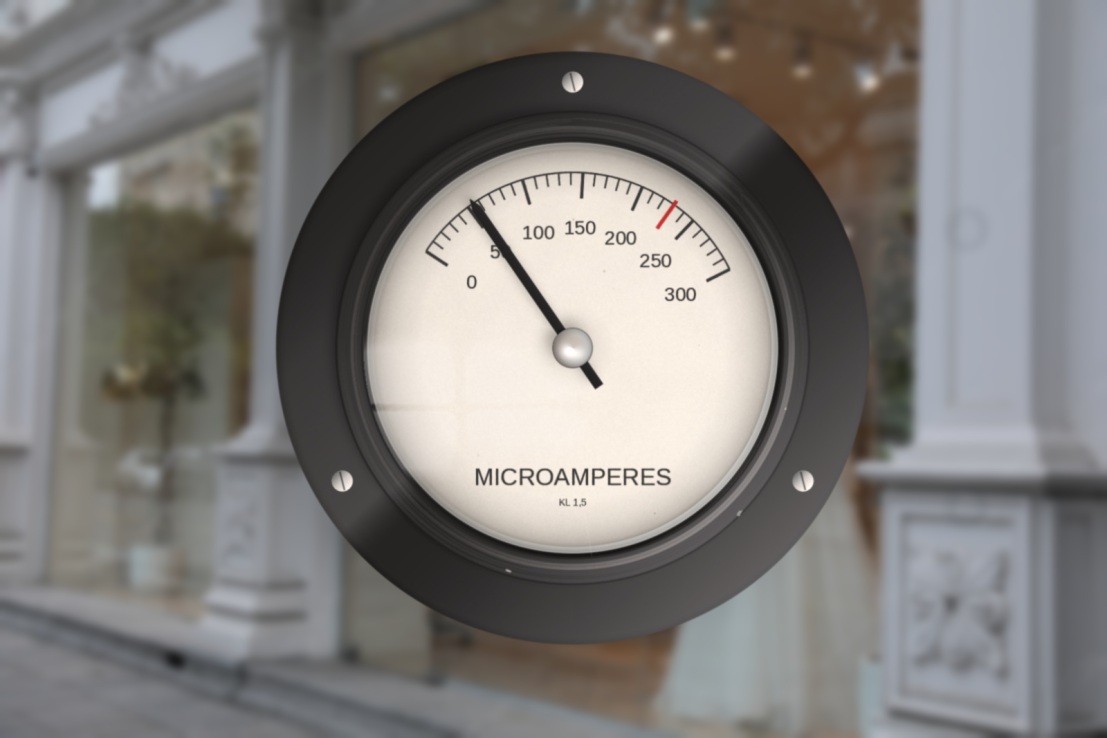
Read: 55 (µA)
